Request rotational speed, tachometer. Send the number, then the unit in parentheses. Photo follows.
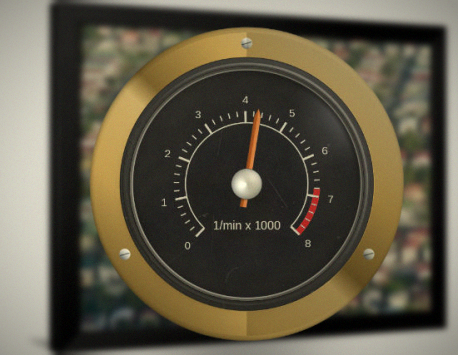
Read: 4300 (rpm)
